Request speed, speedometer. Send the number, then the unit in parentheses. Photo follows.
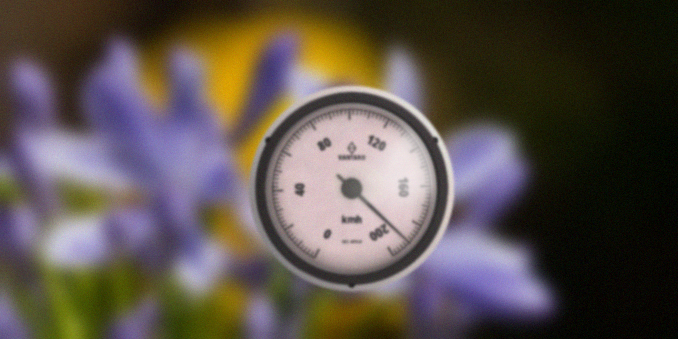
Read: 190 (km/h)
